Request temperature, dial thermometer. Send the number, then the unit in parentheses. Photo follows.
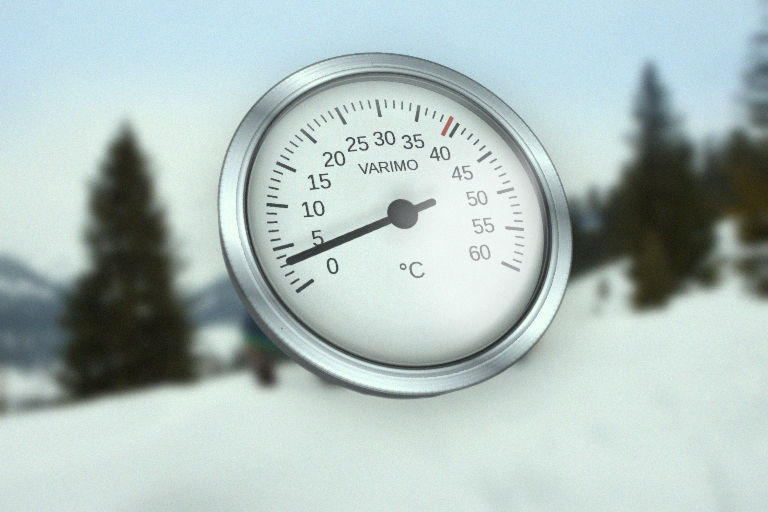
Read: 3 (°C)
